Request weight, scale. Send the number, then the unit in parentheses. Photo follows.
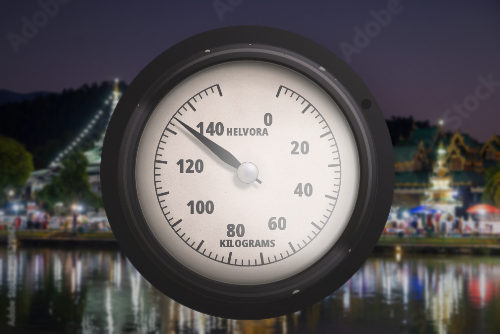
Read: 134 (kg)
